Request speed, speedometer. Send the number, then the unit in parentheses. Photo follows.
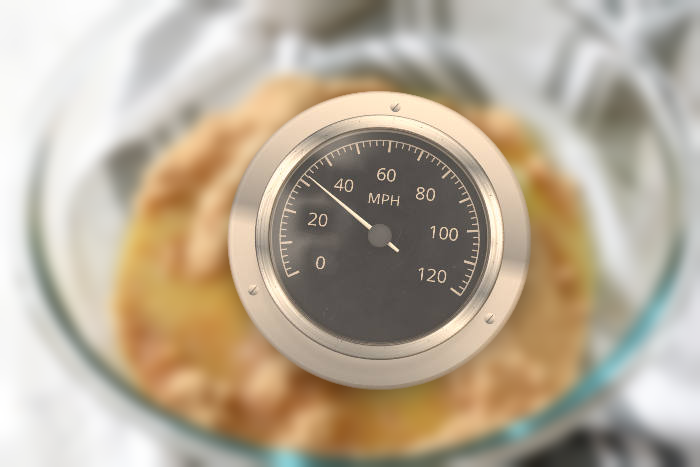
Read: 32 (mph)
